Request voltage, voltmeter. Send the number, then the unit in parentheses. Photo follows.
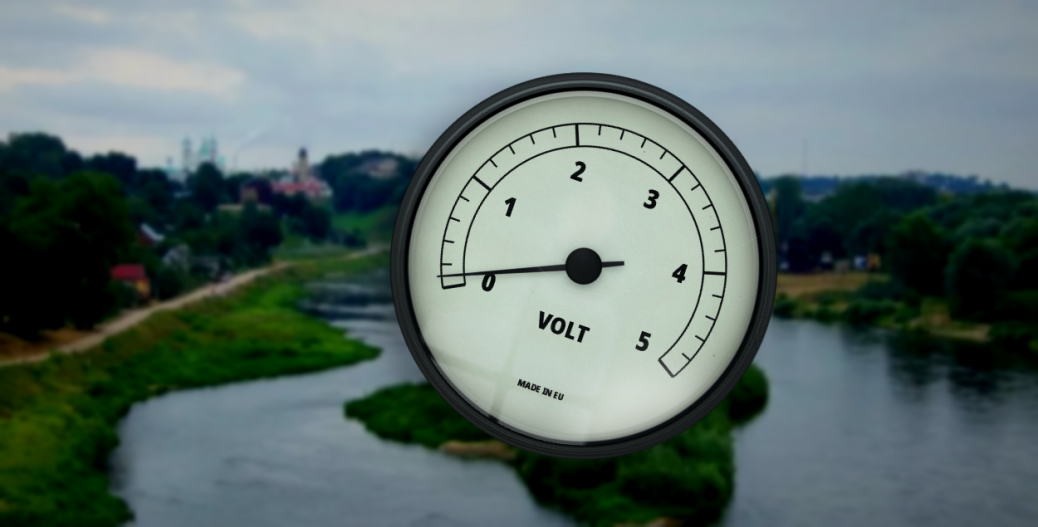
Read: 0.1 (V)
